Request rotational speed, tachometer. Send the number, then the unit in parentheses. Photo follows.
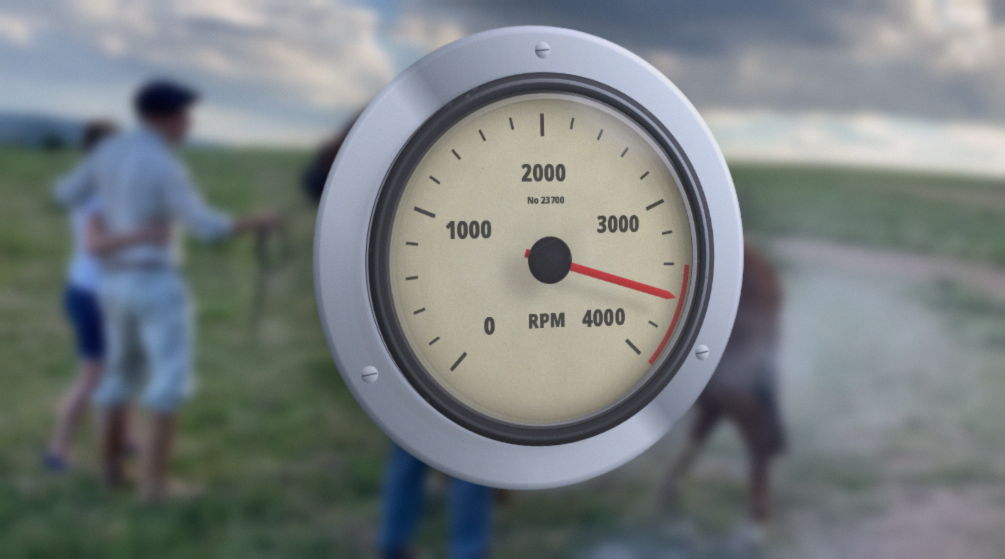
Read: 3600 (rpm)
